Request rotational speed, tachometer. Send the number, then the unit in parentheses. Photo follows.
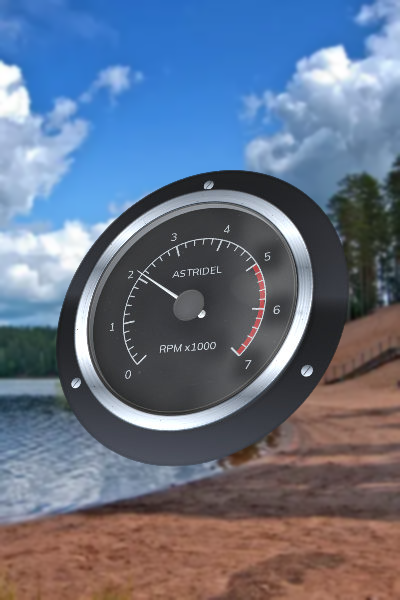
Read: 2100 (rpm)
